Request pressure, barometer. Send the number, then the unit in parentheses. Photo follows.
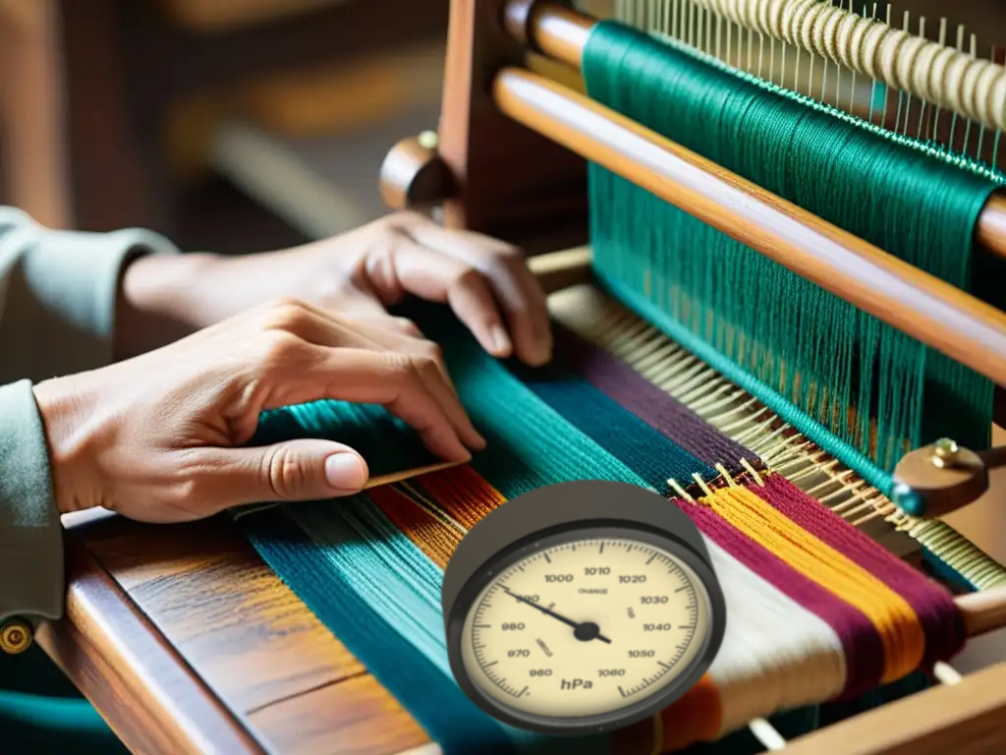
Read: 990 (hPa)
